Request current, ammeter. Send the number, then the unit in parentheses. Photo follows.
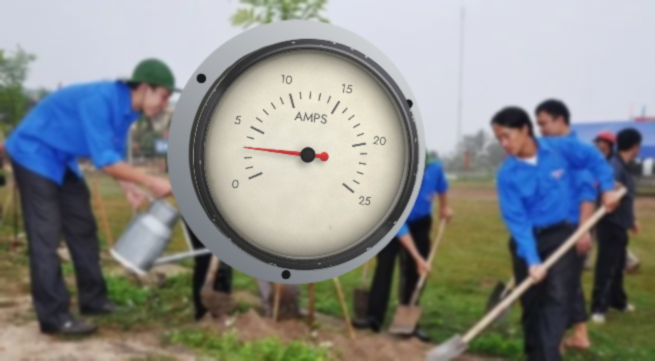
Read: 3 (A)
